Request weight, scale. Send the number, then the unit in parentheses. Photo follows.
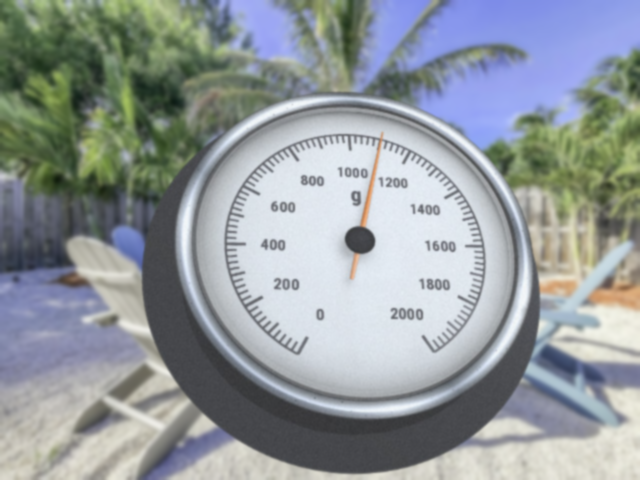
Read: 1100 (g)
